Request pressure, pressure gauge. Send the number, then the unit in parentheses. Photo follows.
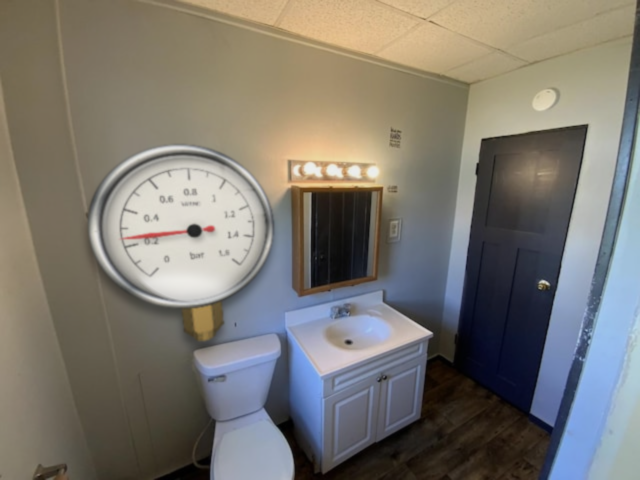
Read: 0.25 (bar)
